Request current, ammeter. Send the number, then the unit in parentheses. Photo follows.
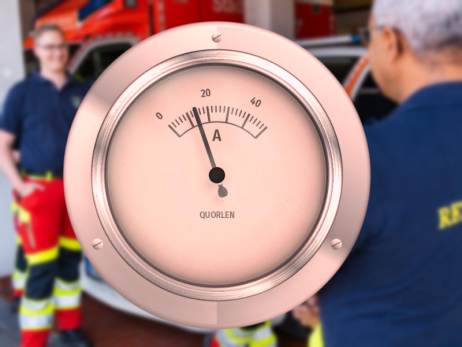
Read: 14 (A)
